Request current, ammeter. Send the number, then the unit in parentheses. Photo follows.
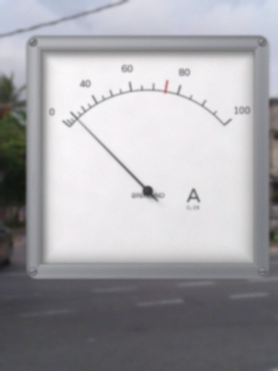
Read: 20 (A)
